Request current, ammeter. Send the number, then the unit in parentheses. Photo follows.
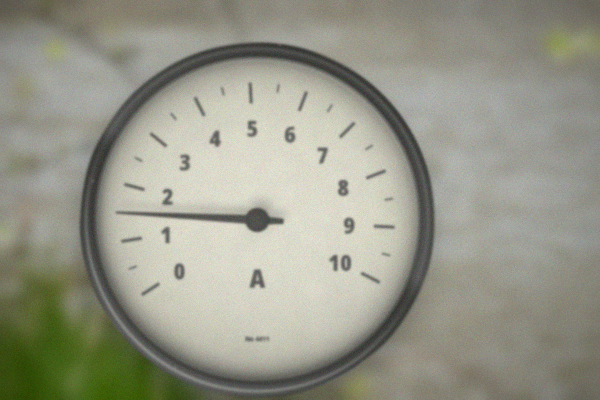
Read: 1.5 (A)
